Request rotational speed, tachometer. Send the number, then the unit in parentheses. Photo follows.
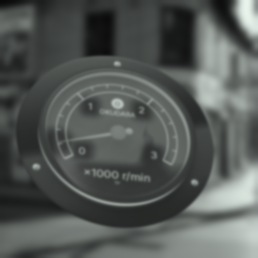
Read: 200 (rpm)
